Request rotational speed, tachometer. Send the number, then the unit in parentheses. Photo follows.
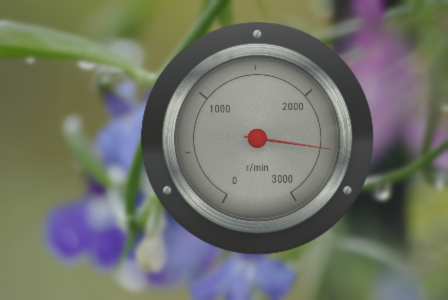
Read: 2500 (rpm)
